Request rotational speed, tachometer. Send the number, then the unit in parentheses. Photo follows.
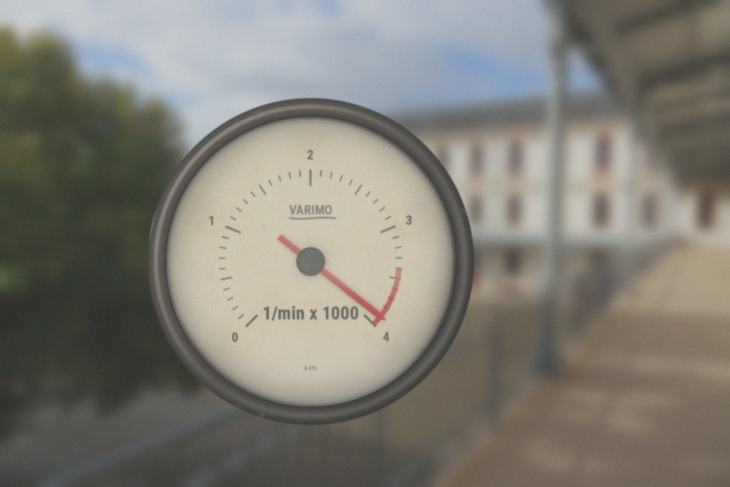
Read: 3900 (rpm)
